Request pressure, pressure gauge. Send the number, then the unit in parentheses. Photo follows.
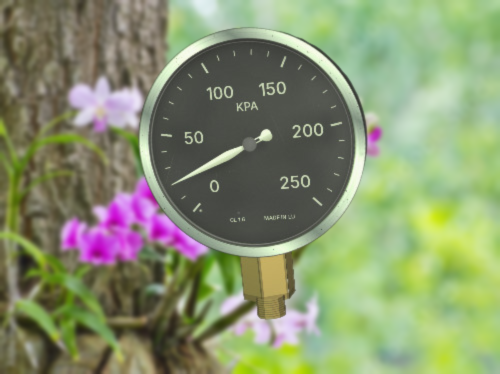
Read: 20 (kPa)
